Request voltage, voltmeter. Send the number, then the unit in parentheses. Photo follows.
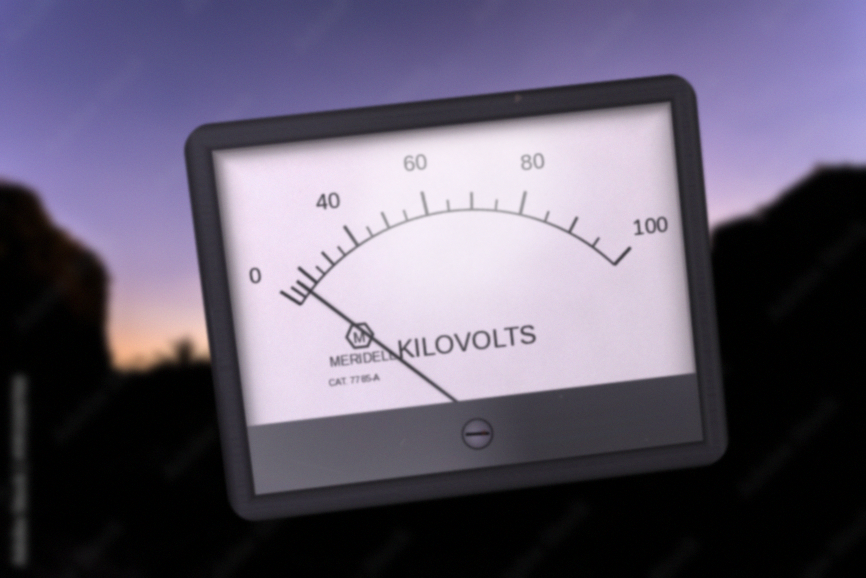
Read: 15 (kV)
